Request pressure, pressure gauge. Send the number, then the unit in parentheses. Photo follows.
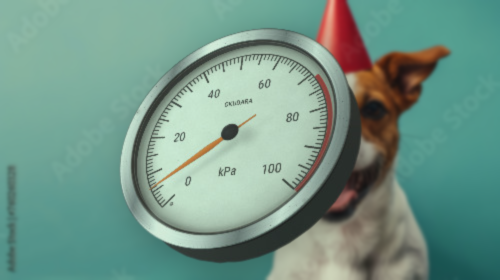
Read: 5 (kPa)
